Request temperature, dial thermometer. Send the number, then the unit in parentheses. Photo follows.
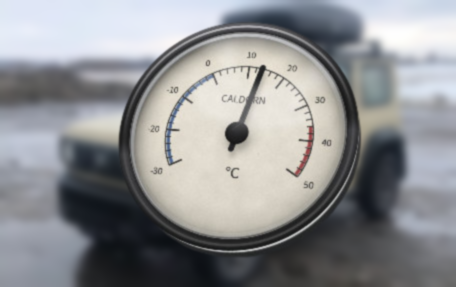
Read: 14 (°C)
